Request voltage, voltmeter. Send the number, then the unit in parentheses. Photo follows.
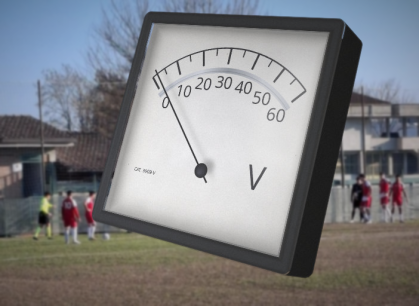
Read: 2.5 (V)
